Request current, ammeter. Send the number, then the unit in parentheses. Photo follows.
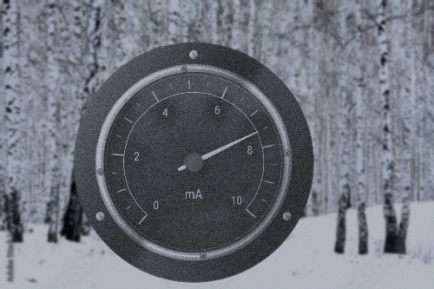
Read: 7.5 (mA)
